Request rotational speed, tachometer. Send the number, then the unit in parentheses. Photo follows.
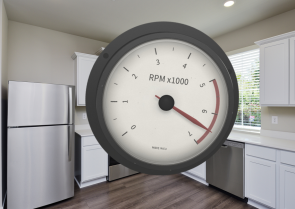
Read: 6500 (rpm)
